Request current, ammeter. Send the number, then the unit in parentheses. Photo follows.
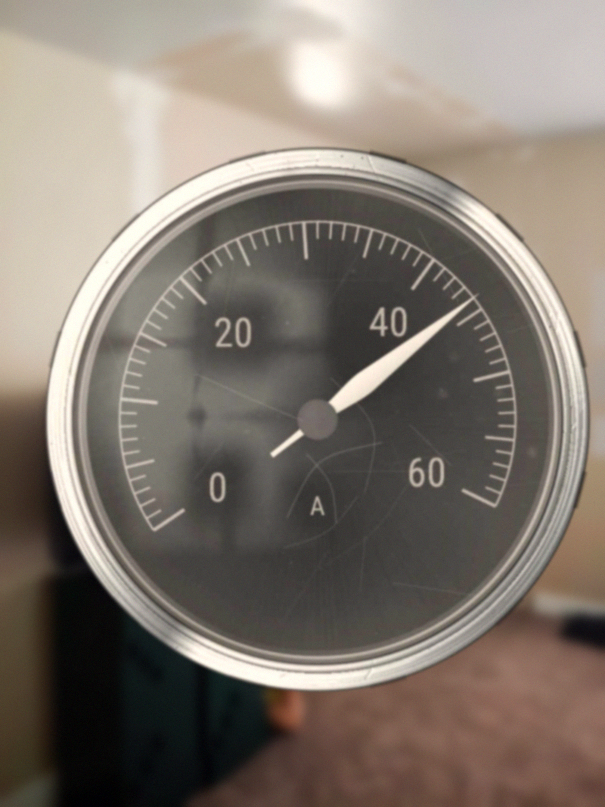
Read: 44 (A)
